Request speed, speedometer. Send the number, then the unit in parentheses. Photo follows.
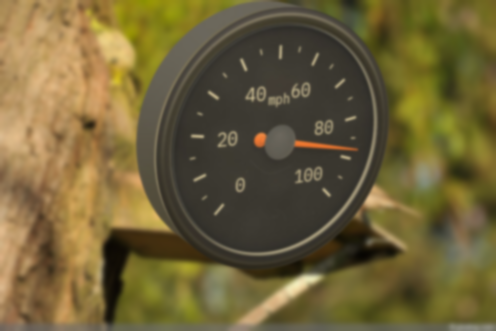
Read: 87.5 (mph)
